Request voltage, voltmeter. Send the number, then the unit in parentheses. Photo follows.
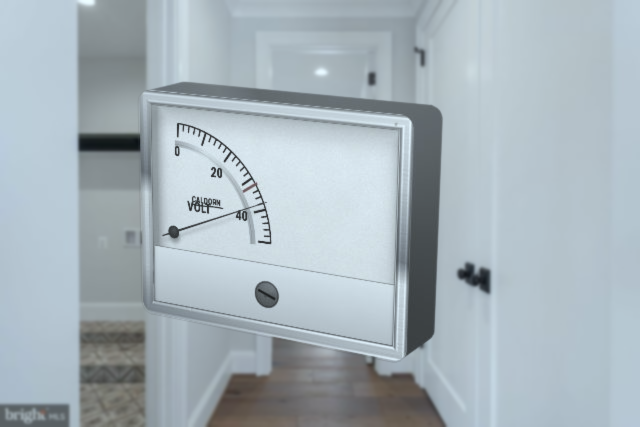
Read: 38 (V)
